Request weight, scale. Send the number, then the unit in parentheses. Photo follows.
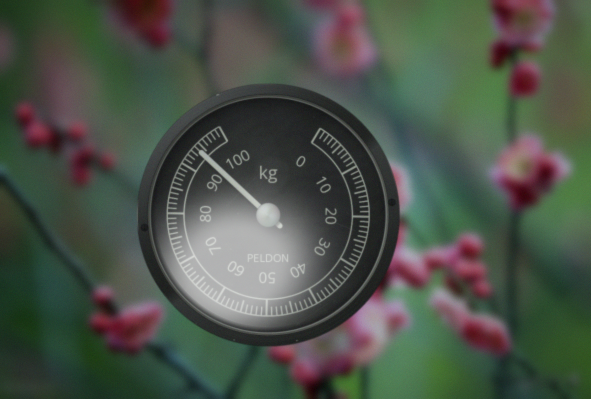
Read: 94 (kg)
